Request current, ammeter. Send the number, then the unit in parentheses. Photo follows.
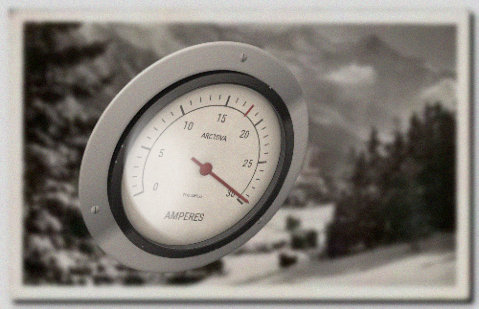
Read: 29.5 (A)
